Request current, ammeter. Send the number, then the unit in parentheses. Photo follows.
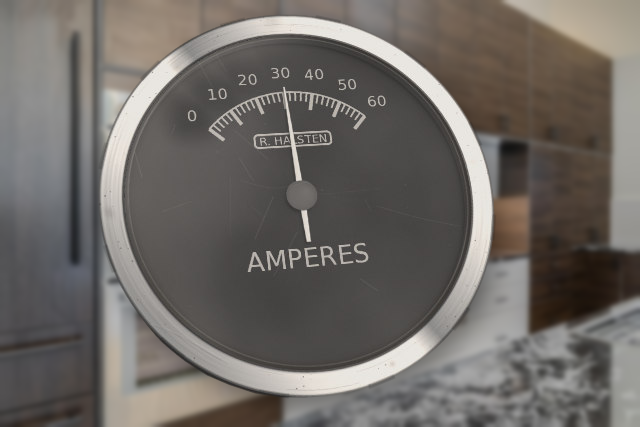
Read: 30 (A)
